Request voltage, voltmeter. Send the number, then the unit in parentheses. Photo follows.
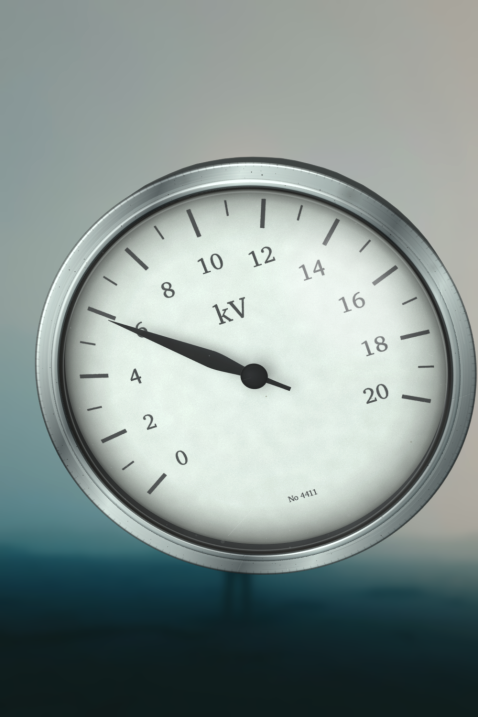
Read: 6 (kV)
